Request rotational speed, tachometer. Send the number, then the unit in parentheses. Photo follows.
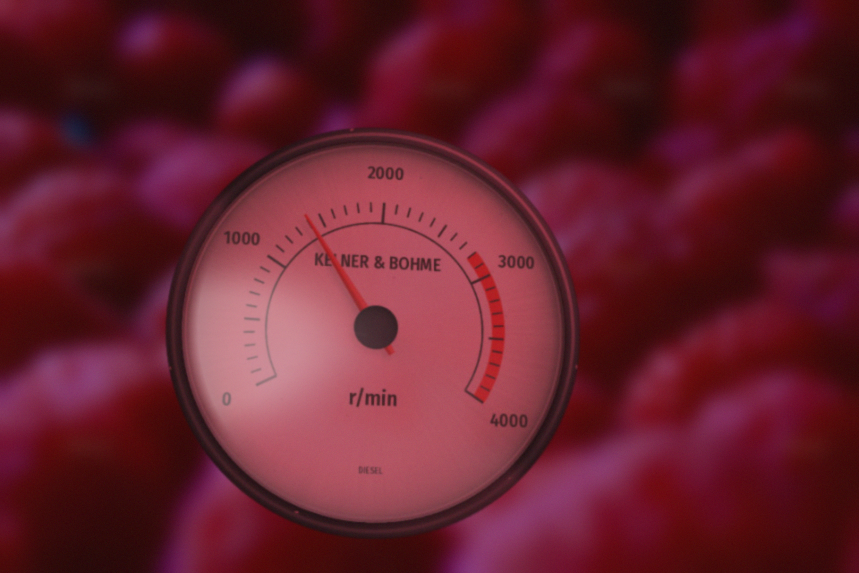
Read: 1400 (rpm)
